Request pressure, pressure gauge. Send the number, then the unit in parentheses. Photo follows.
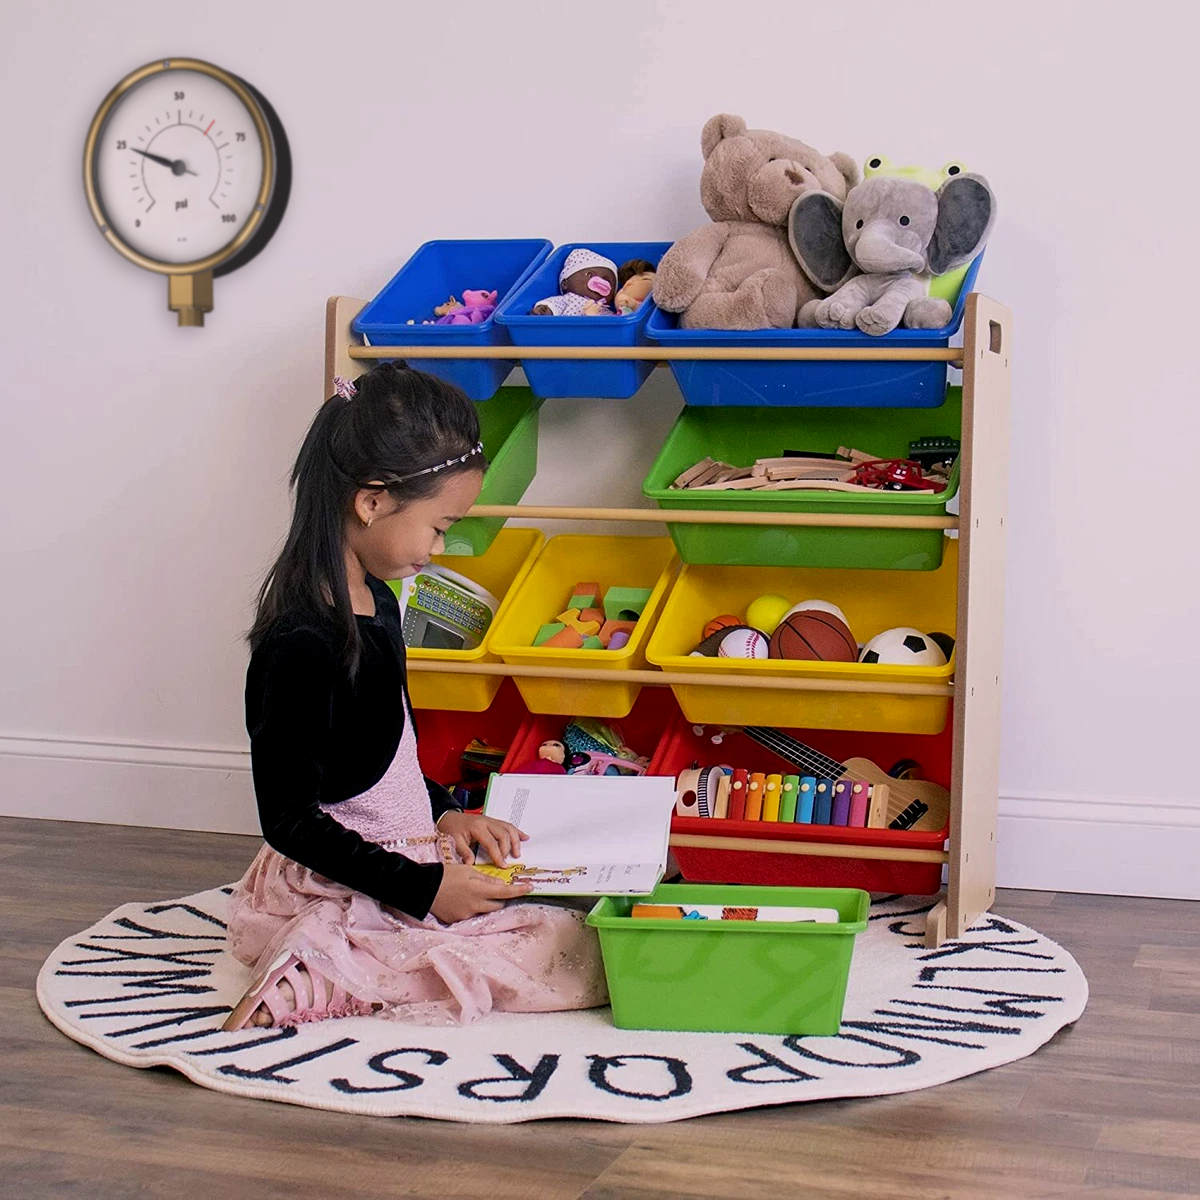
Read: 25 (psi)
